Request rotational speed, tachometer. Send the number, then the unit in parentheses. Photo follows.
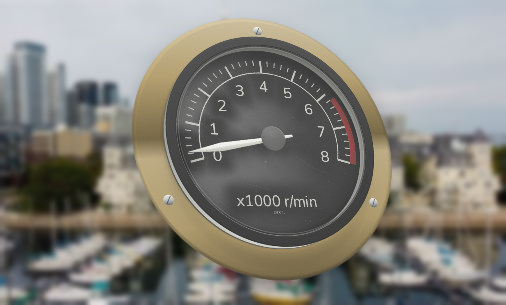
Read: 200 (rpm)
